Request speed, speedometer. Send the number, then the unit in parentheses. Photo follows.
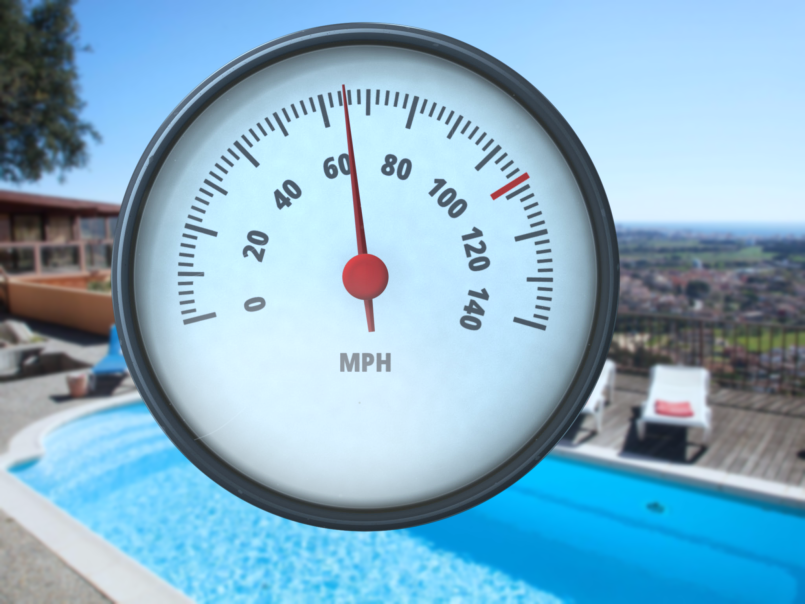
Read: 65 (mph)
